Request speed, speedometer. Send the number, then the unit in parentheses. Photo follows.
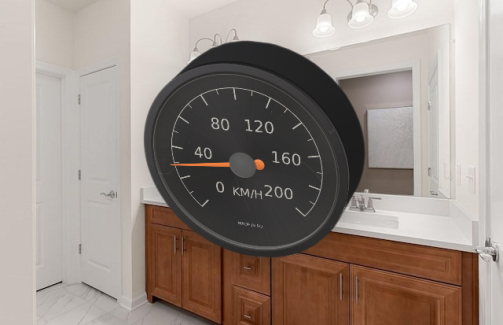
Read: 30 (km/h)
